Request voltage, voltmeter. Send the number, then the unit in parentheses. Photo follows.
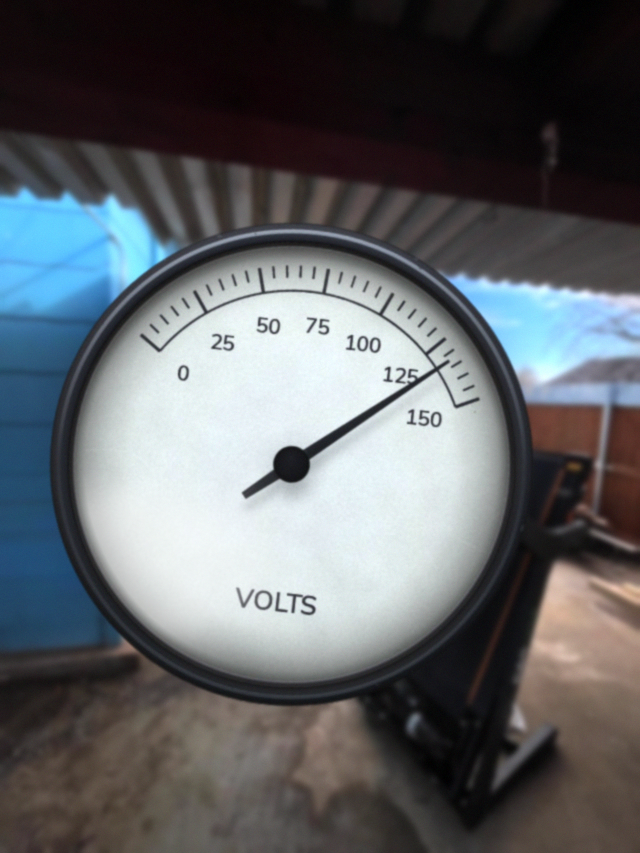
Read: 132.5 (V)
